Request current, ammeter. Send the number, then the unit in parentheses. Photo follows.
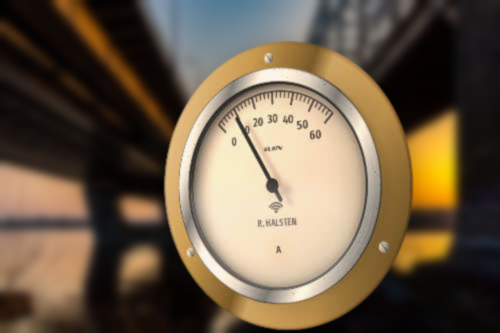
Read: 10 (A)
